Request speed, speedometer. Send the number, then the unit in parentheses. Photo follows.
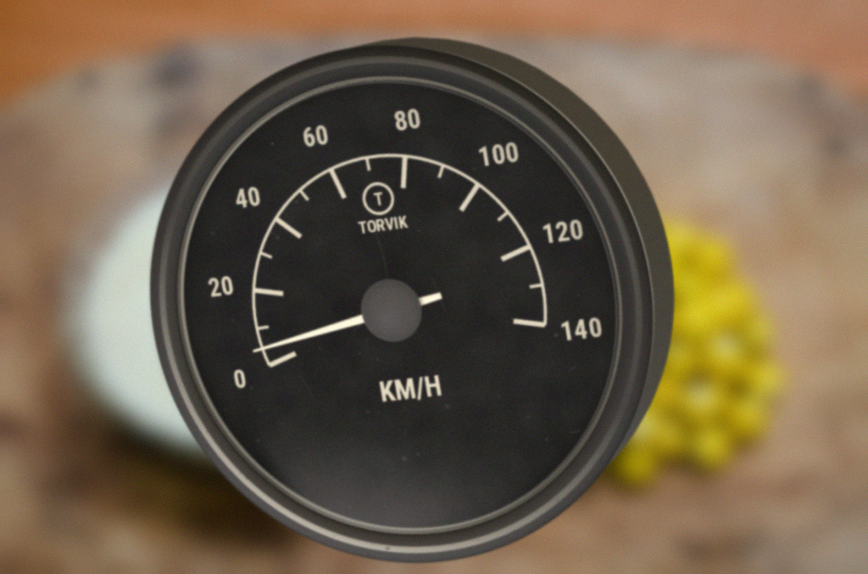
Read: 5 (km/h)
